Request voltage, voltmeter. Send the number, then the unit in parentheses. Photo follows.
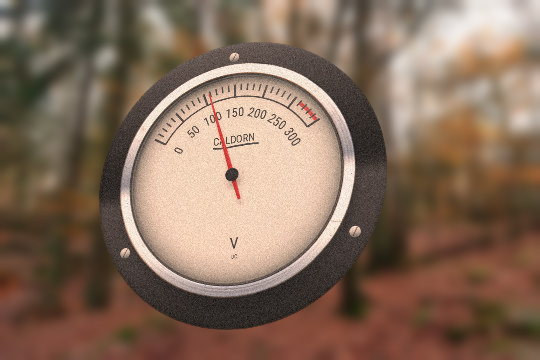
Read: 110 (V)
